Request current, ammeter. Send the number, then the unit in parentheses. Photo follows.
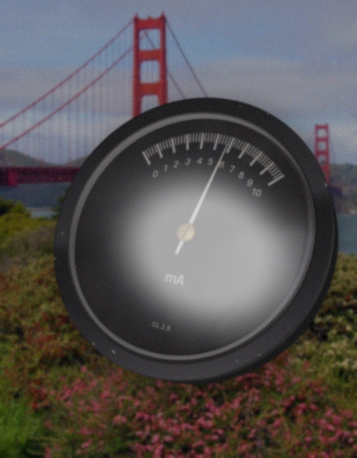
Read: 6 (mA)
